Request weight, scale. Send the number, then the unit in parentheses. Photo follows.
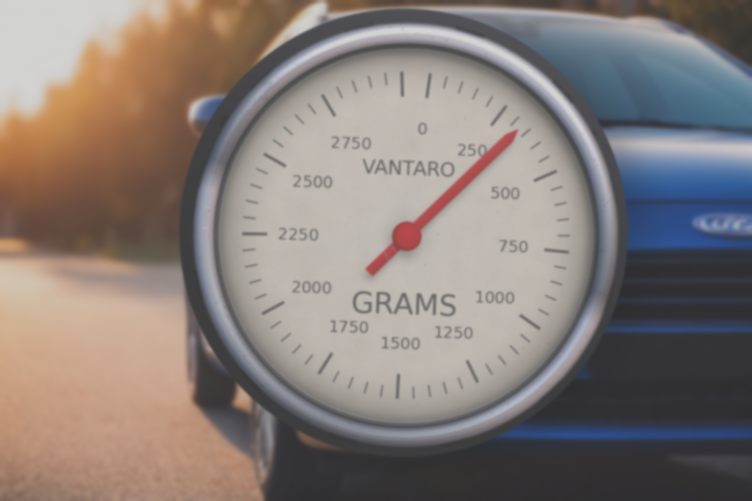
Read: 325 (g)
